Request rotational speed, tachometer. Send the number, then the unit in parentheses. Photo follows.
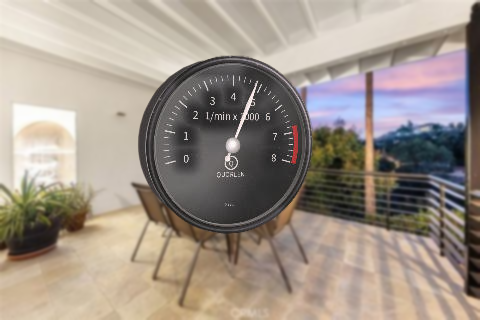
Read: 4800 (rpm)
